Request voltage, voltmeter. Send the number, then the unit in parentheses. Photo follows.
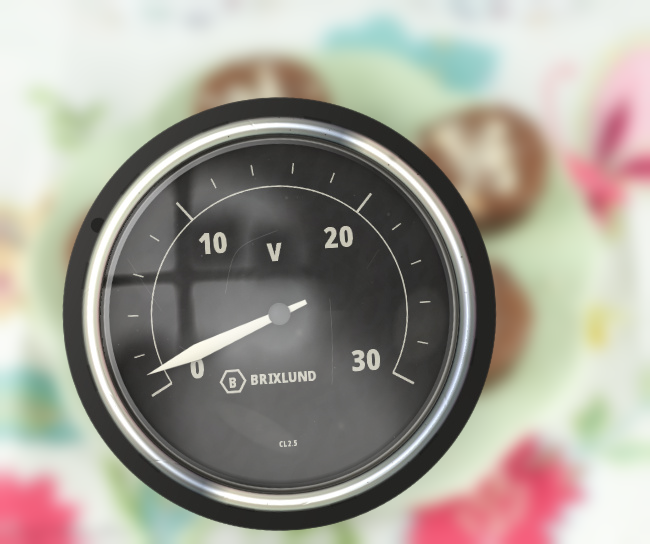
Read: 1 (V)
